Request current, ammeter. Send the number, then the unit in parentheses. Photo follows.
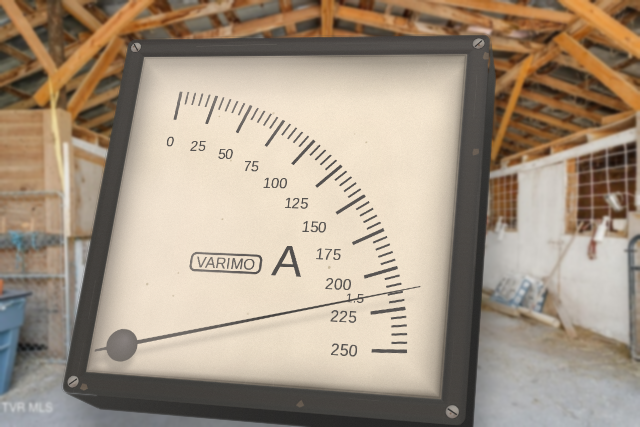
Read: 215 (A)
